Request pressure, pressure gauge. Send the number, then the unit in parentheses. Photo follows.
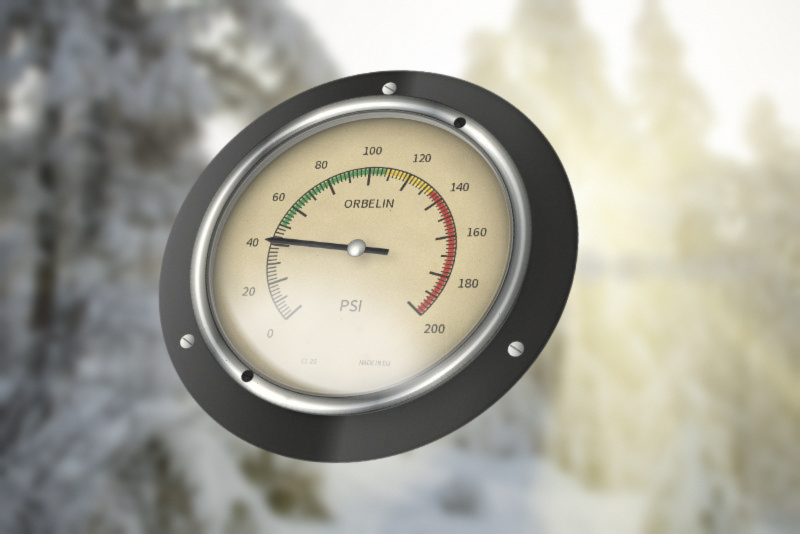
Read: 40 (psi)
